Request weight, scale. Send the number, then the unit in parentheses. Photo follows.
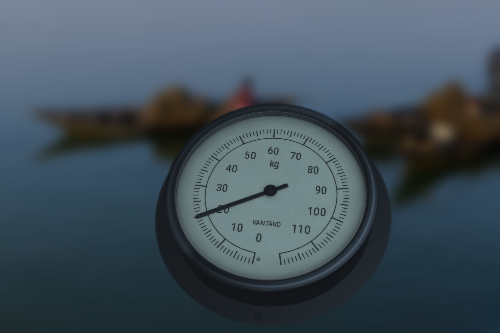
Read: 20 (kg)
